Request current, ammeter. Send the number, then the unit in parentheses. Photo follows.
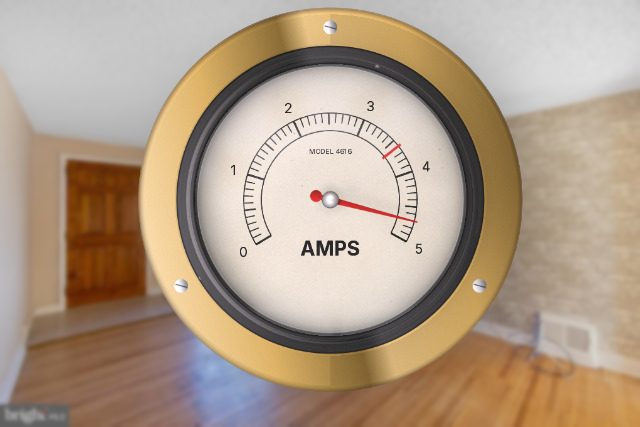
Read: 4.7 (A)
